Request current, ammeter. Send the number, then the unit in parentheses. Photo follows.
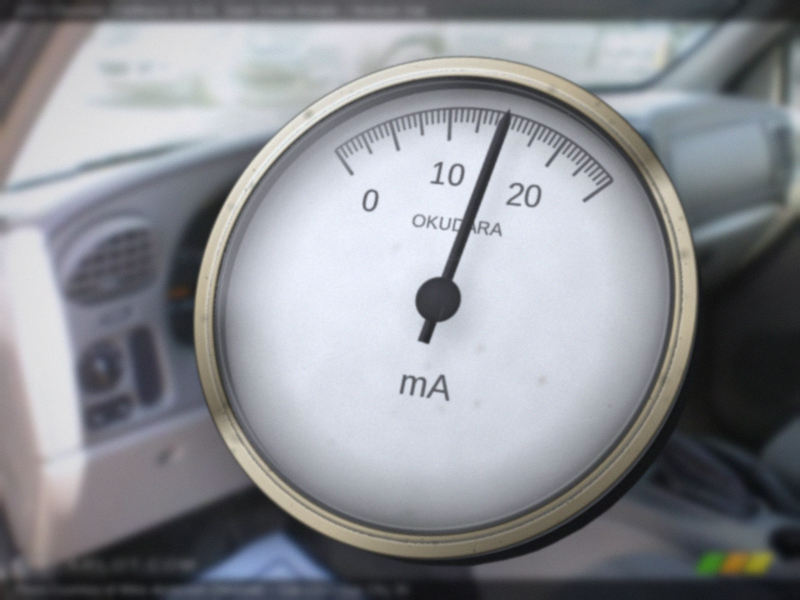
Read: 15 (mA)
